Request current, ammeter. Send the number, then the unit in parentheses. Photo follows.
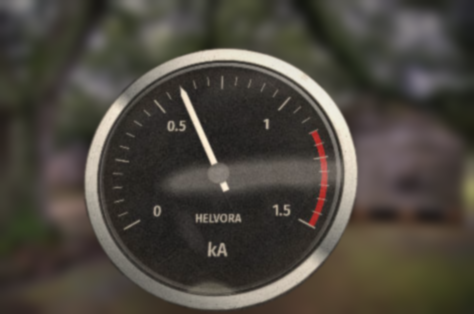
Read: 0.6 (kA)
